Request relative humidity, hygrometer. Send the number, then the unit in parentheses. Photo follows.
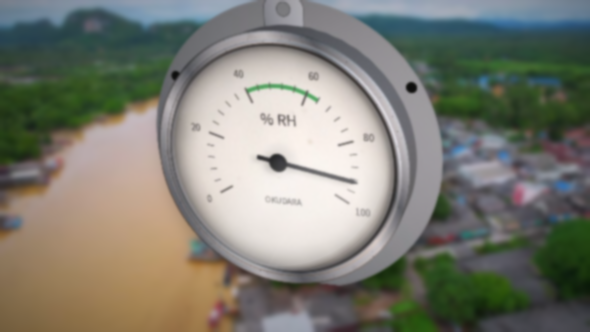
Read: 92 (%)
